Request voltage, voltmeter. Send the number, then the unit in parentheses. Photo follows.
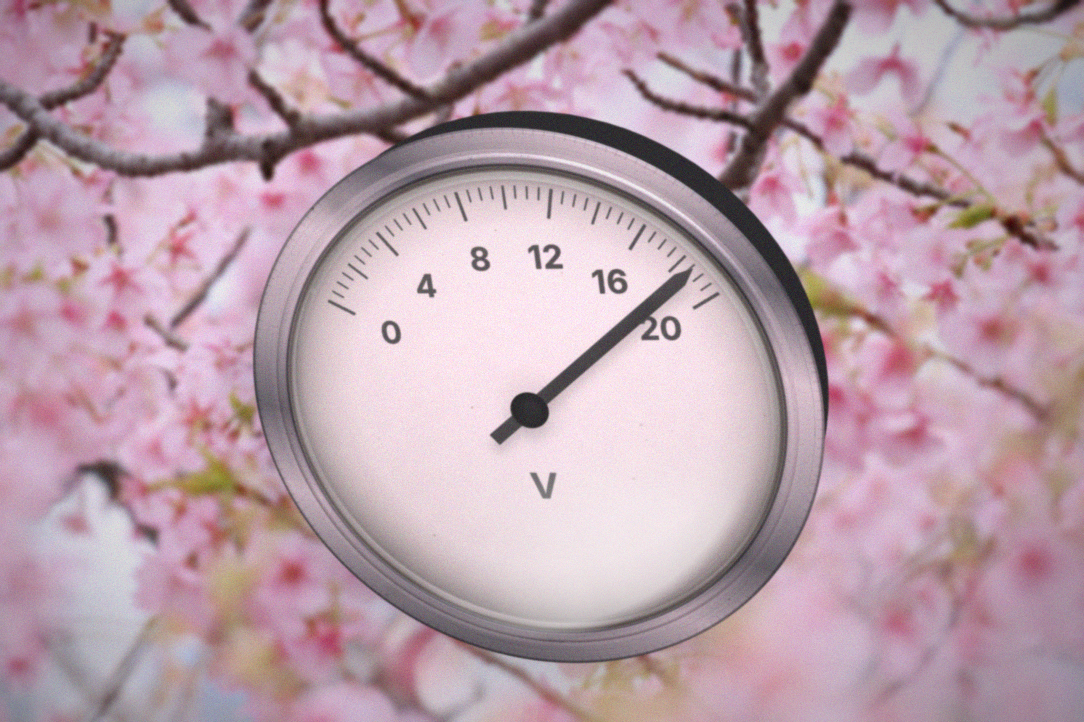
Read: 18.5 (V)
